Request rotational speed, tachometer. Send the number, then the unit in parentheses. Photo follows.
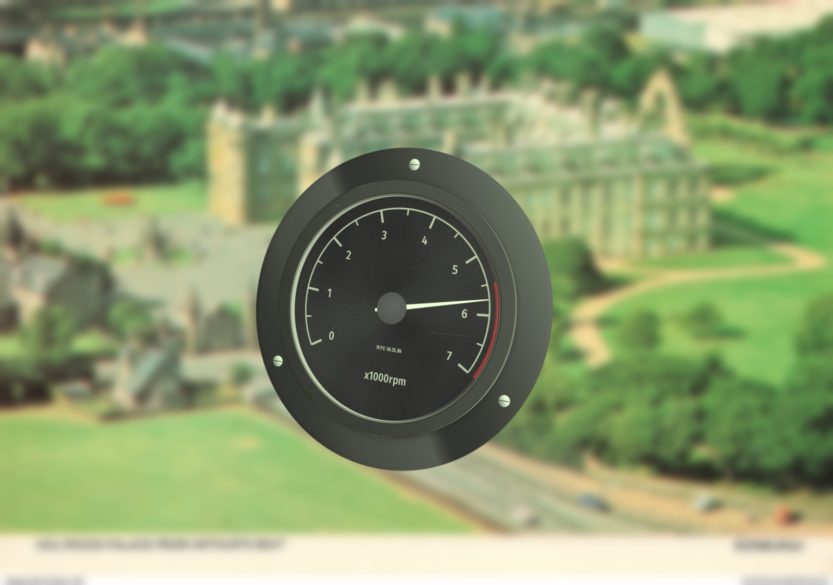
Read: 5750 (rpm)
